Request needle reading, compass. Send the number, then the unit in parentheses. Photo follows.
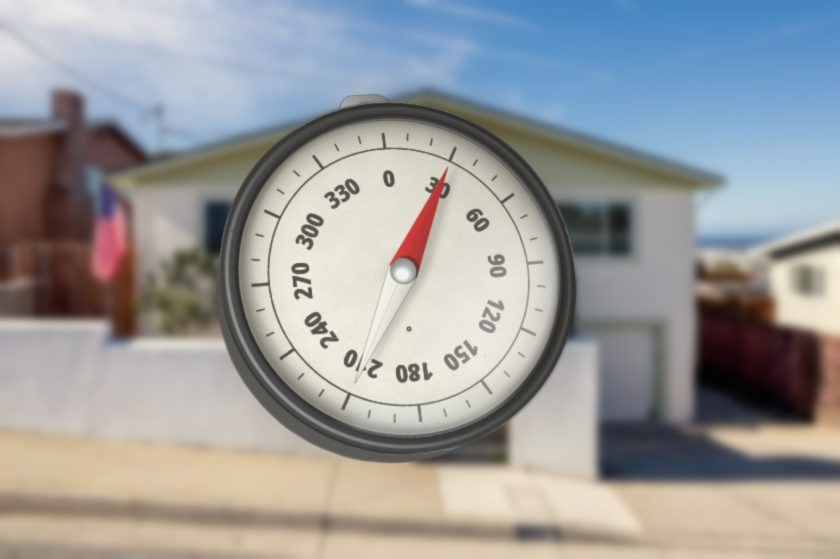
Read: 30 (°)
